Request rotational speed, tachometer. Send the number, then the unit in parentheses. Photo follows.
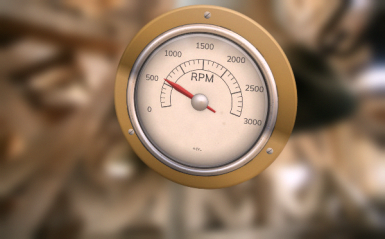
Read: 600 (rpm)
